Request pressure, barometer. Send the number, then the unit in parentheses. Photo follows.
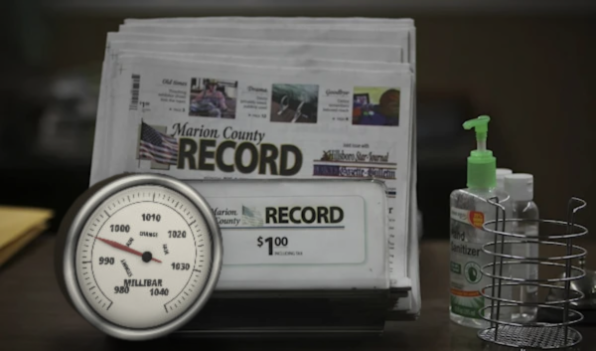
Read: 995 (mbar)
